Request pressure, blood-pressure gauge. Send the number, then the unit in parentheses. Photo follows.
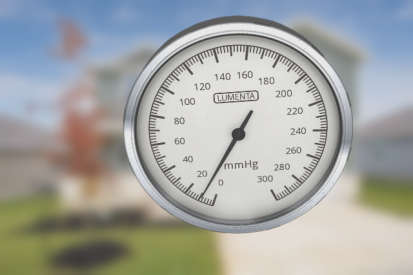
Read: 10 (mmHg)
